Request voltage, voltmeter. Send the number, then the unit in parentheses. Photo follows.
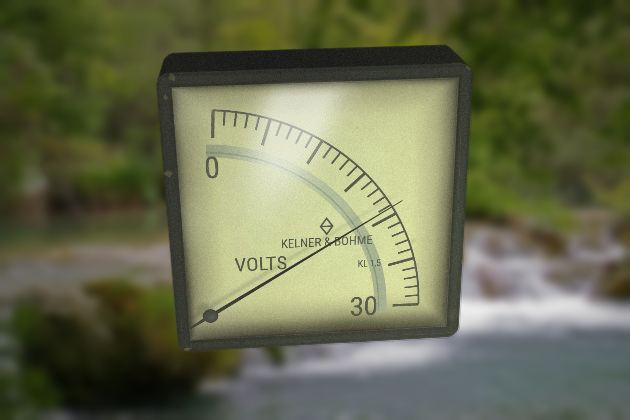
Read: 19 (V)
